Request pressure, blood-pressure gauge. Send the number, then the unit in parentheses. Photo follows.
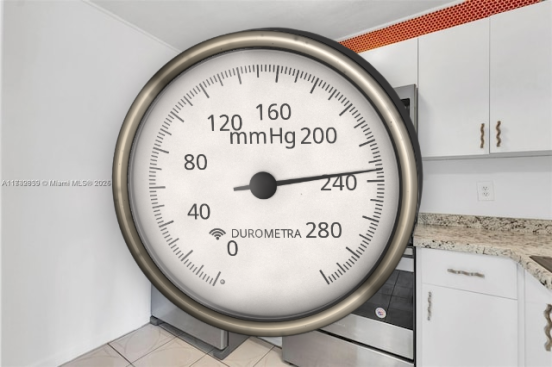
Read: 234 (mmHg)
